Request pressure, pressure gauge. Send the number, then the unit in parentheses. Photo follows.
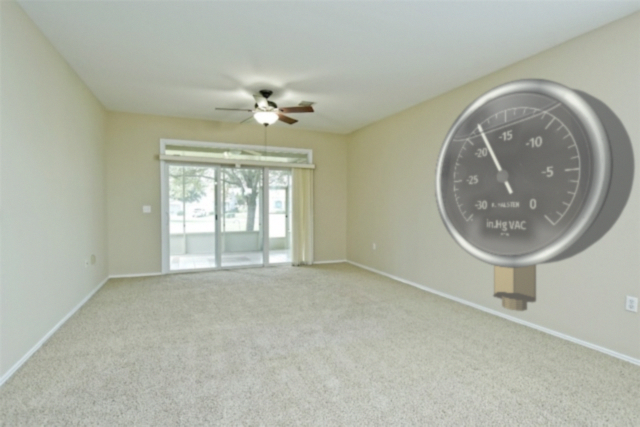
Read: -18 (inHg)
